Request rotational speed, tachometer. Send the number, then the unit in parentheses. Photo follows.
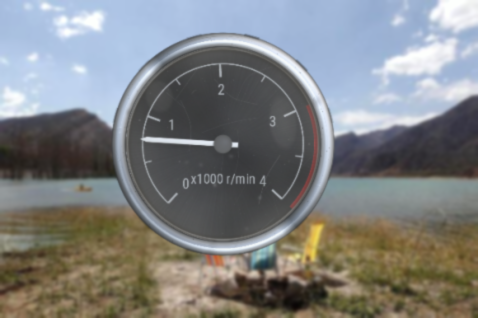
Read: 750 (rpm)
